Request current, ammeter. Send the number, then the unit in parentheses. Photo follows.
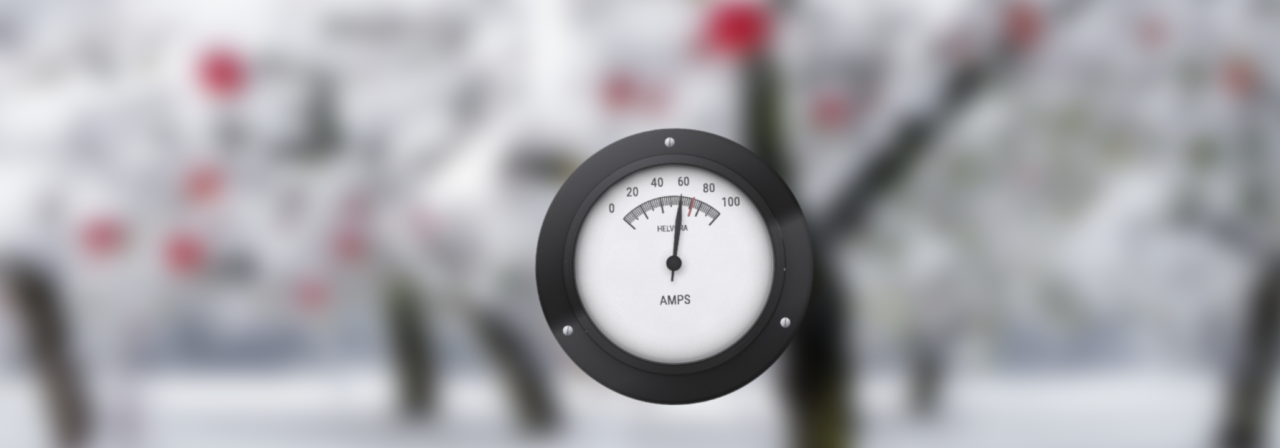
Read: 60 (A)
